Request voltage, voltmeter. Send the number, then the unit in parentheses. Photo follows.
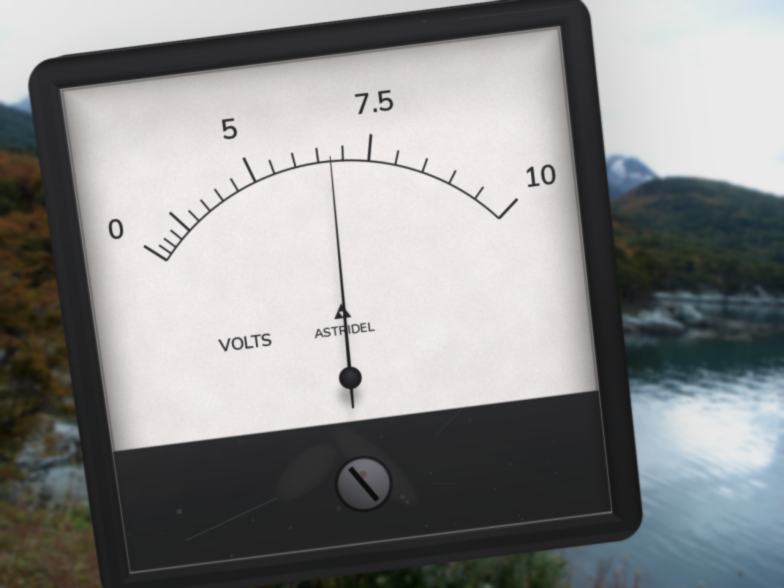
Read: 6.75 (V)
